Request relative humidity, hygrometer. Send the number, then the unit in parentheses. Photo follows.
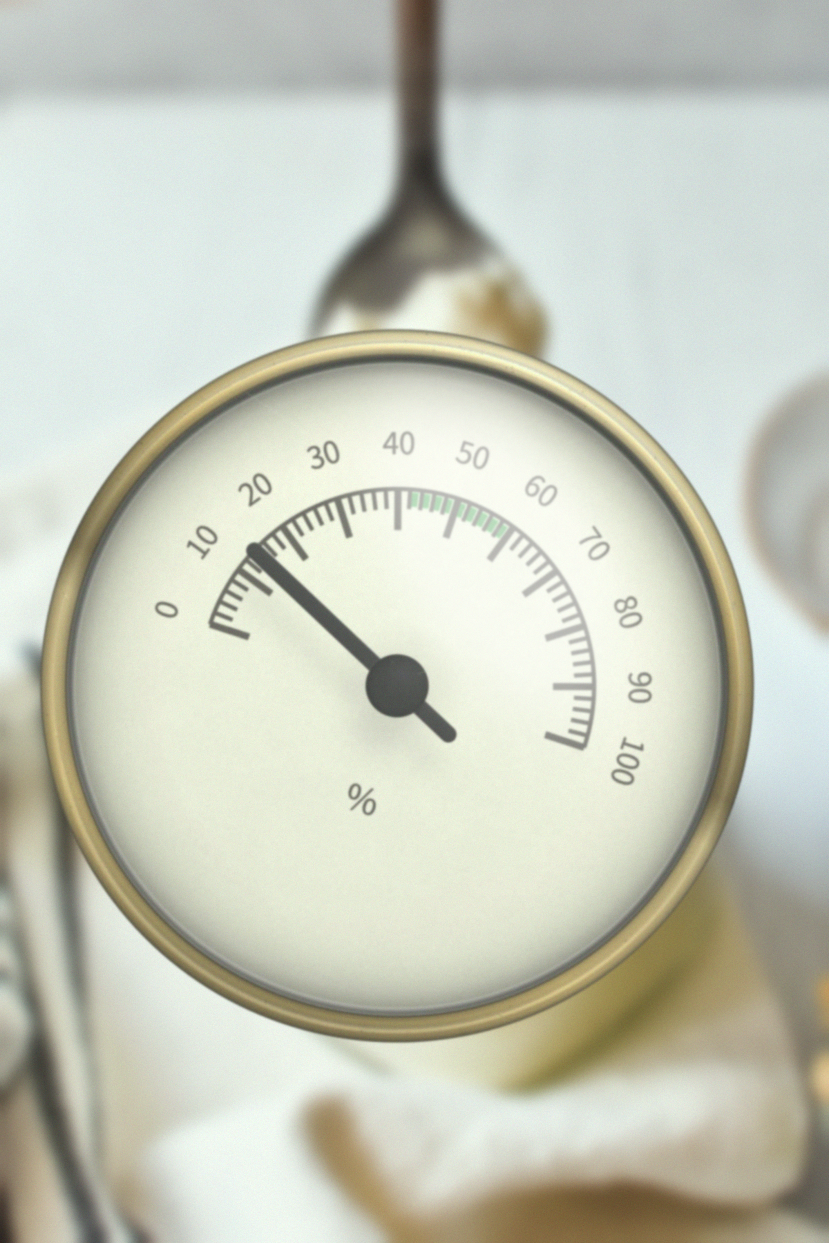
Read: 14 (%)
